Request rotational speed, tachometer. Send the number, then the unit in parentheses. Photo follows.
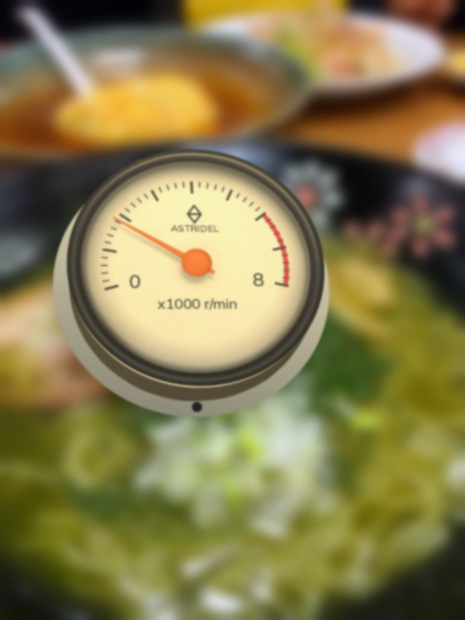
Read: 1800 (rpm)
